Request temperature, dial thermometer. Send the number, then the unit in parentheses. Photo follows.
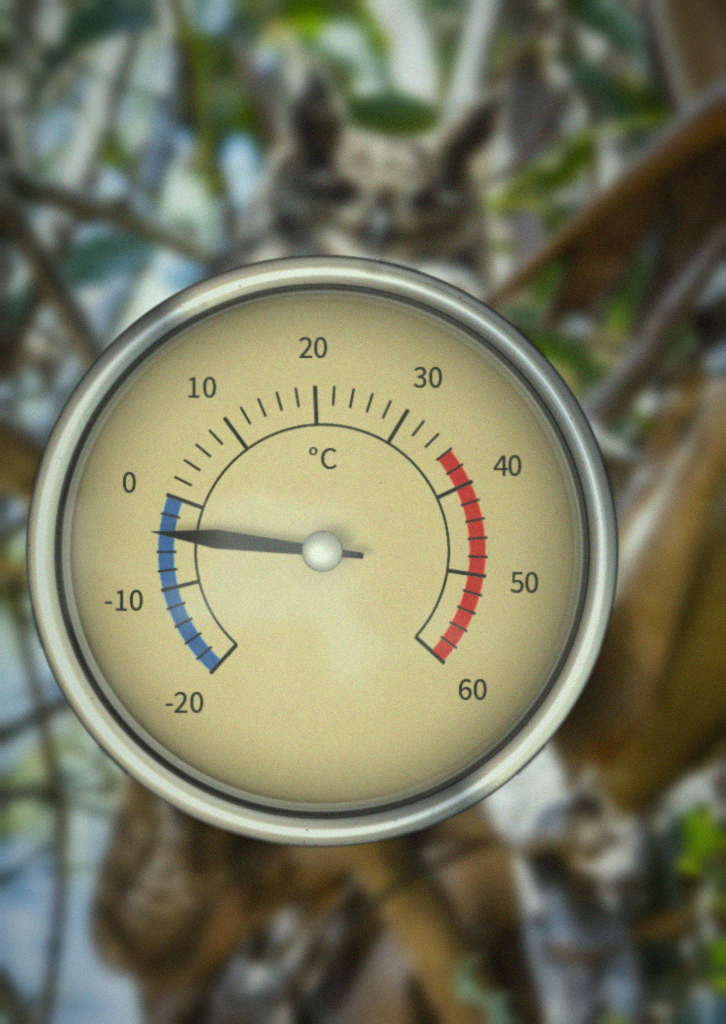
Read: -4 (°C)
